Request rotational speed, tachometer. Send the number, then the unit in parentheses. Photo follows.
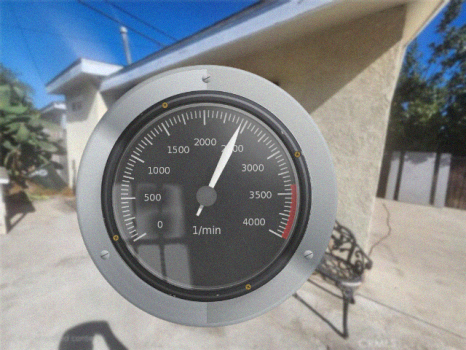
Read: 2450 (rpm)
